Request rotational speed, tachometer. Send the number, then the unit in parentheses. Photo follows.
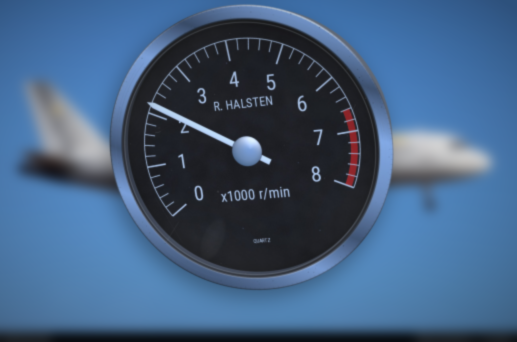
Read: 2200 (rpm)
